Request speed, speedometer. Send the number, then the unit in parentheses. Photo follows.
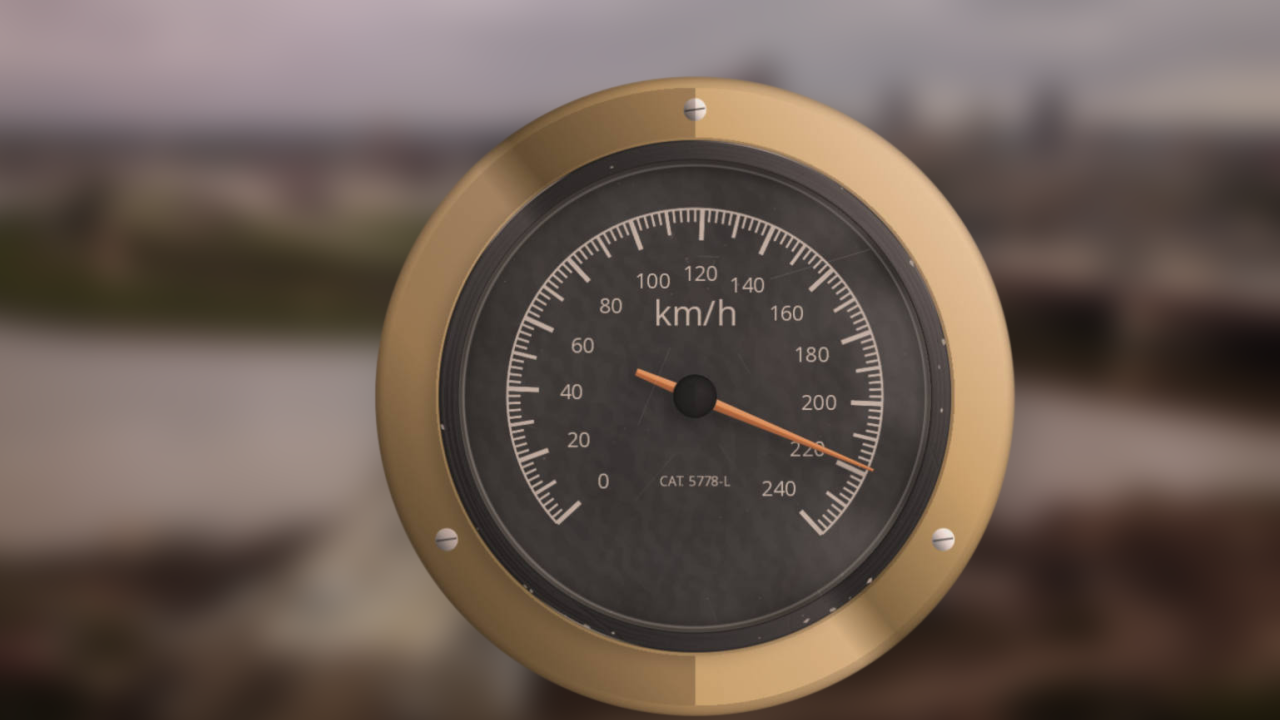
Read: 218 (km/h)
